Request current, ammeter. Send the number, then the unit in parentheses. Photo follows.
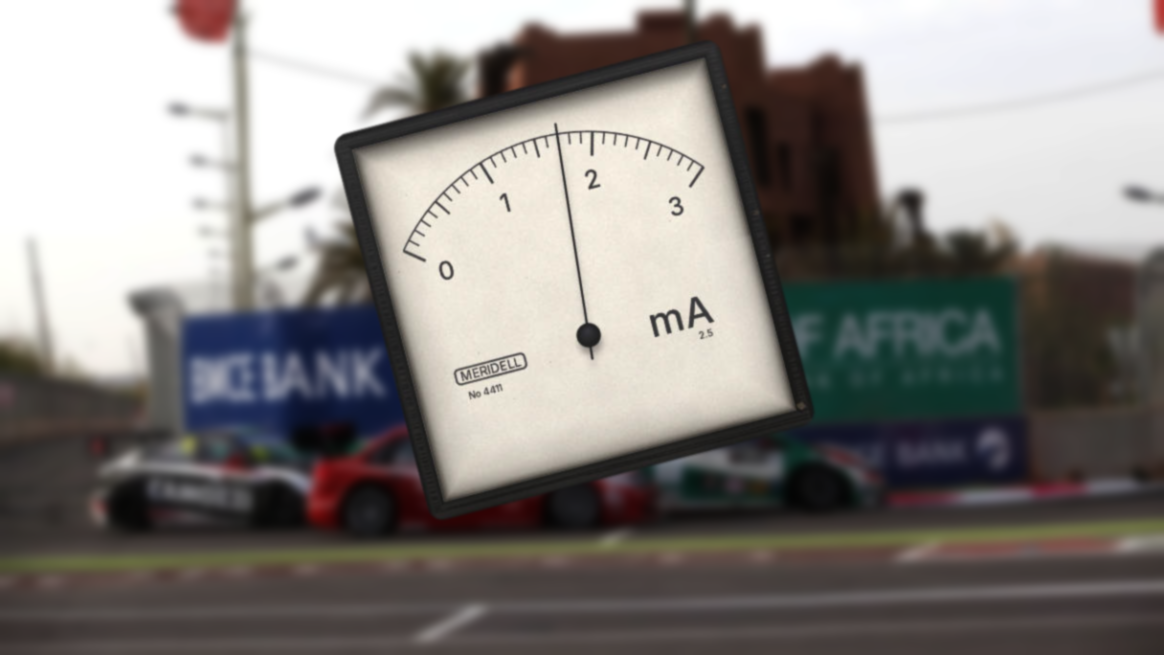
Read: 1.7 (mA)
